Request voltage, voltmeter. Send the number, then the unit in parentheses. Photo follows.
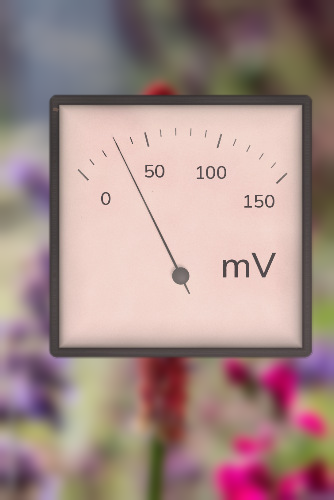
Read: 30 (mV)
